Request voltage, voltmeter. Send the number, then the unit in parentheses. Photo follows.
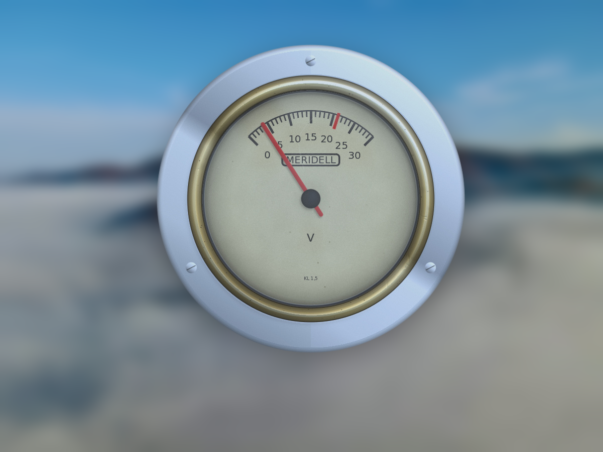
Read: 4 (V)
